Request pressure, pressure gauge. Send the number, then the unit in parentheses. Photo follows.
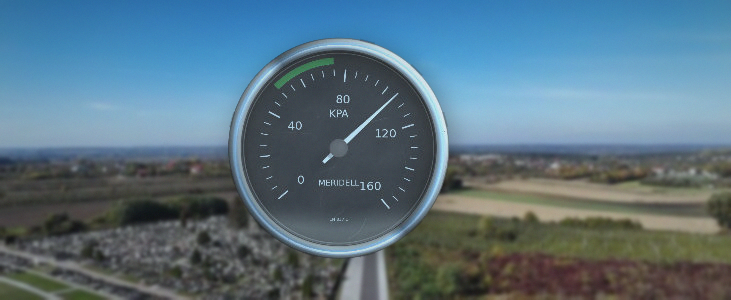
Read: 105 (kPa)
